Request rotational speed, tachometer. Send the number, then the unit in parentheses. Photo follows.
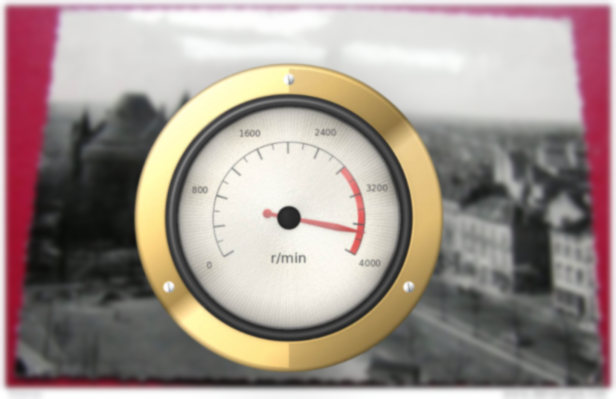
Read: 3700 (rpm)
